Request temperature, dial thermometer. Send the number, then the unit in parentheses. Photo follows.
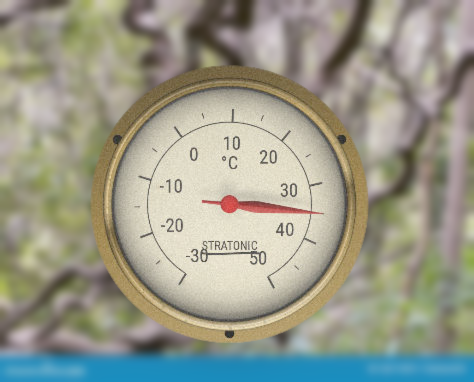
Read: 35 (°C)
